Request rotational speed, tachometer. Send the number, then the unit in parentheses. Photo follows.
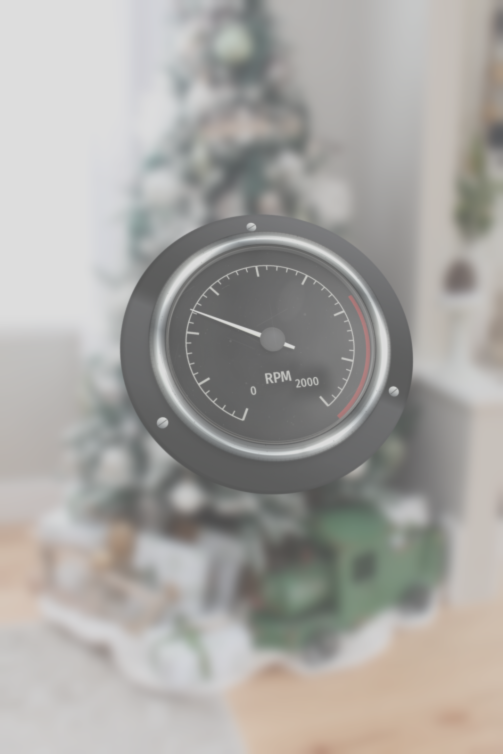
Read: 600 (rpm)
